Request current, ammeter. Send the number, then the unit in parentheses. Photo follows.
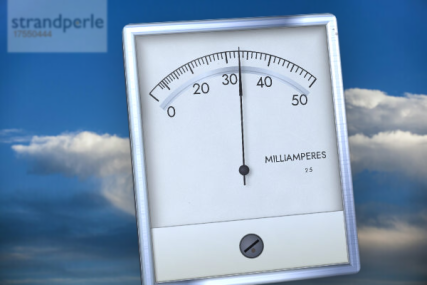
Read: 33 (mA)
